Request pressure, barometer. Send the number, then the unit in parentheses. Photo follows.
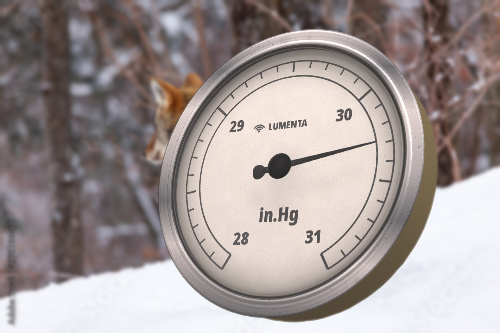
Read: 30.3 (inHg)
